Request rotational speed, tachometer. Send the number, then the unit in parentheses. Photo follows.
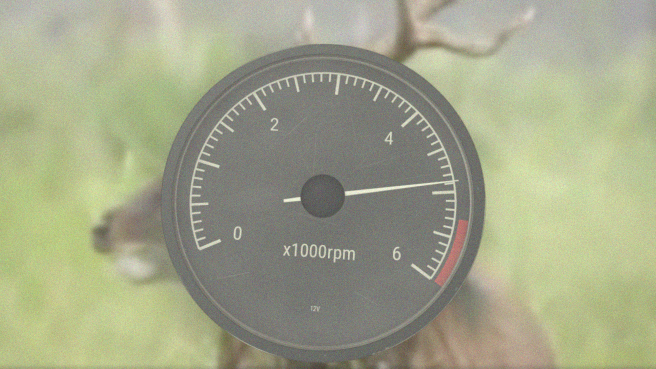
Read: 4900 (rpm)
